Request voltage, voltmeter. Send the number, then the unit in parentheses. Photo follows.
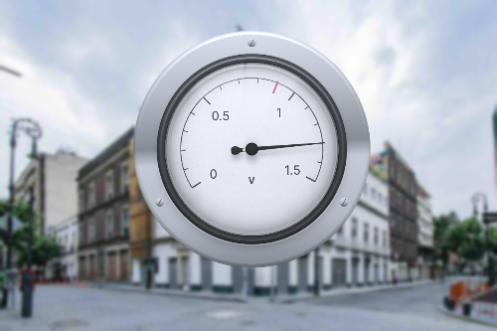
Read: 1.3 (V)
